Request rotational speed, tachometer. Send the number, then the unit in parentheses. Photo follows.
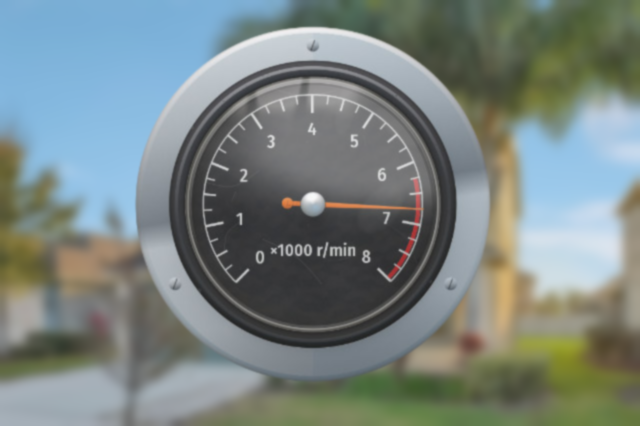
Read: 6750 (rpm)
